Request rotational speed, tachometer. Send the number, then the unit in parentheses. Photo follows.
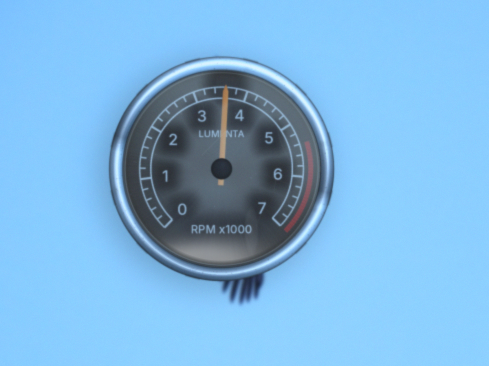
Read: 3600 (rpm)
